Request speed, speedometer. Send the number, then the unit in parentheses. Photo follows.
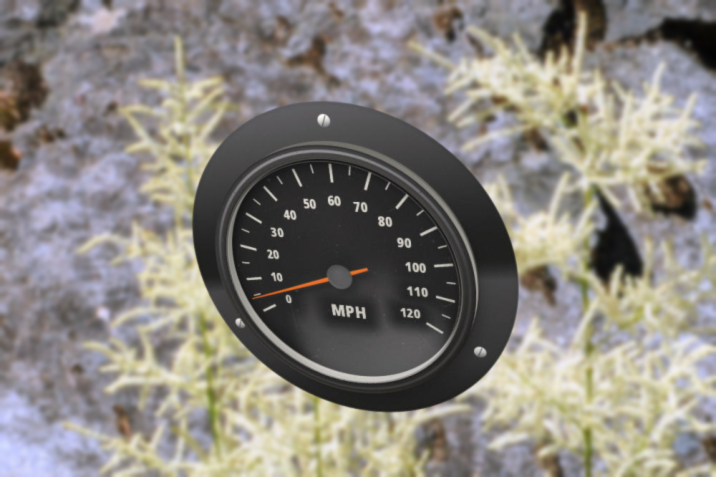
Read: 5 (mph)
